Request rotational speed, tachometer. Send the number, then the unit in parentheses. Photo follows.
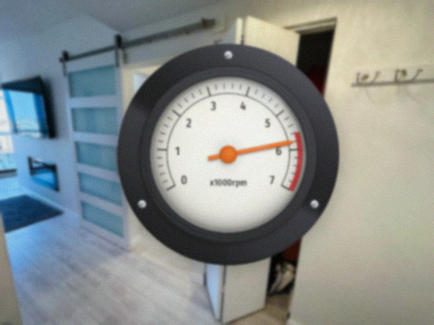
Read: 5800 (rpm)
